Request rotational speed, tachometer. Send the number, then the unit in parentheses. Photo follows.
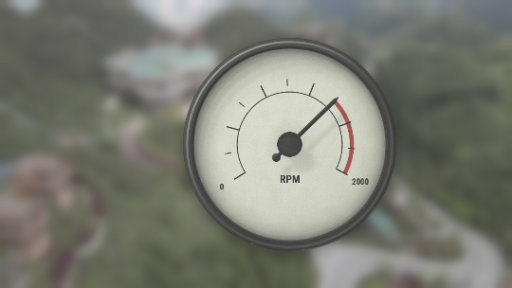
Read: 1400 (rpm)
